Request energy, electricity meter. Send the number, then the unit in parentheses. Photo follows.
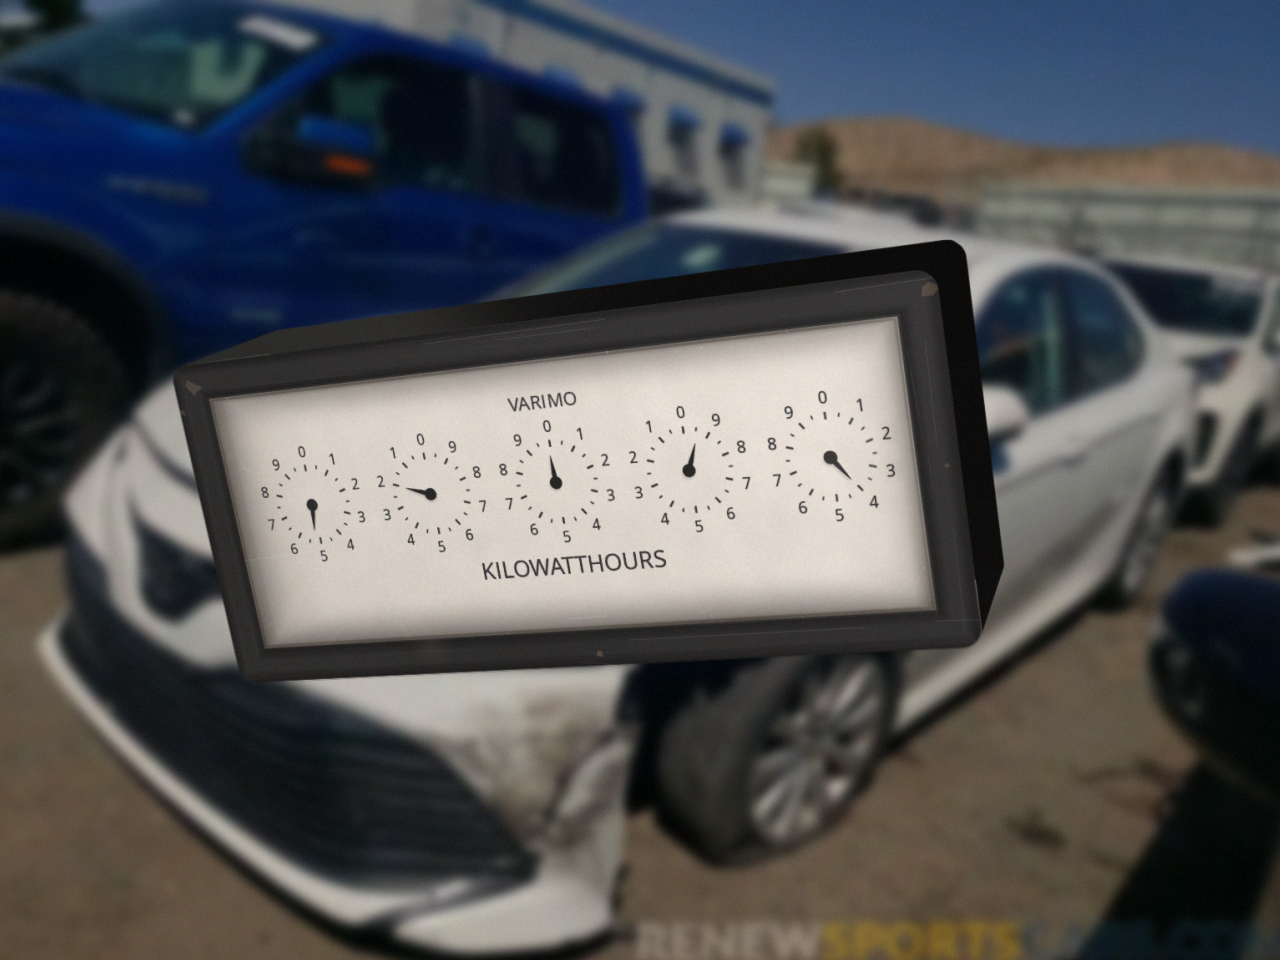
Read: 51994 (kWh)
